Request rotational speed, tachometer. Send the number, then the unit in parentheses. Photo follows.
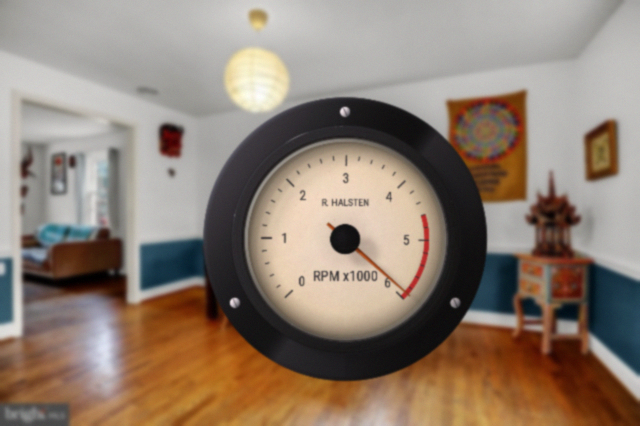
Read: 5900 (rpm)
